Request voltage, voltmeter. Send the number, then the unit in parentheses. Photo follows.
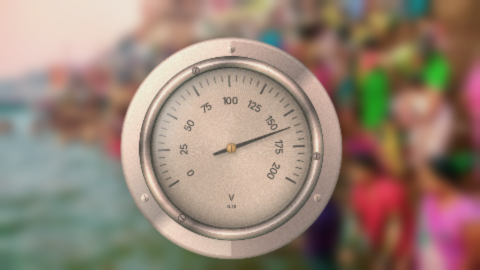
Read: 160 (V)
